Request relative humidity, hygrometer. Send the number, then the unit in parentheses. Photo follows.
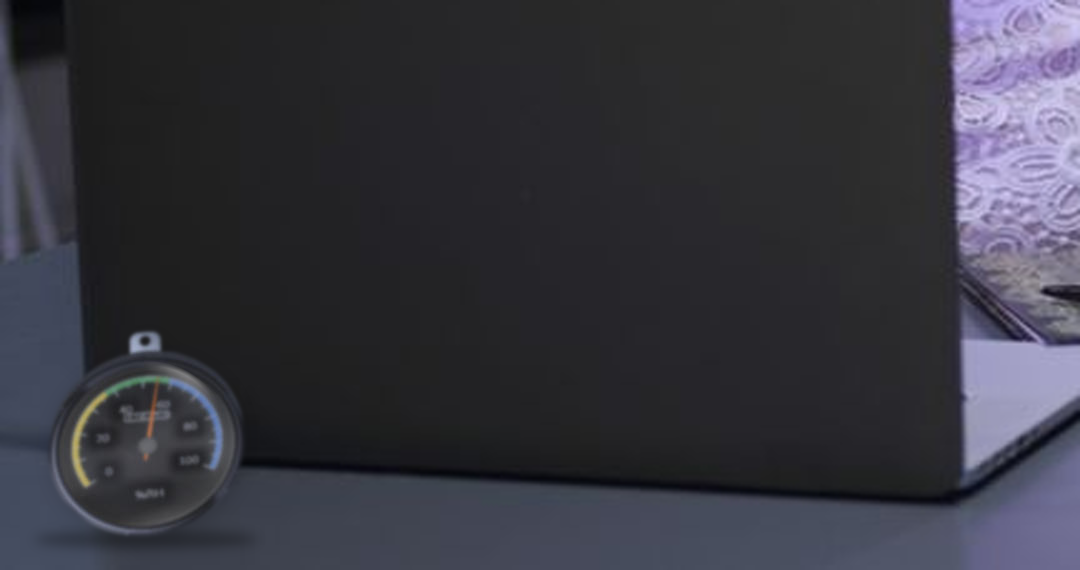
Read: 55 (%)
